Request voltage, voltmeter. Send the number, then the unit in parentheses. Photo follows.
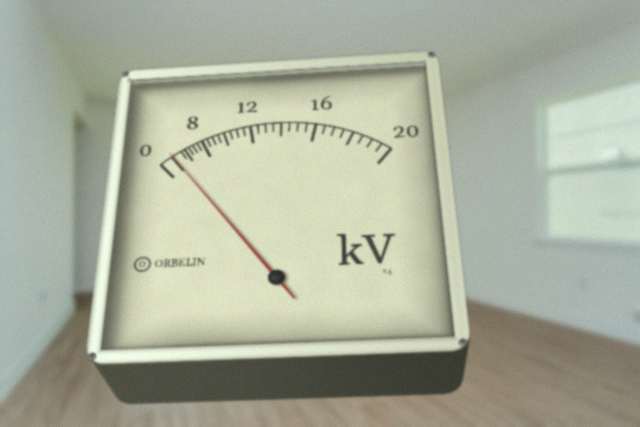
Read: 4 (kV)
